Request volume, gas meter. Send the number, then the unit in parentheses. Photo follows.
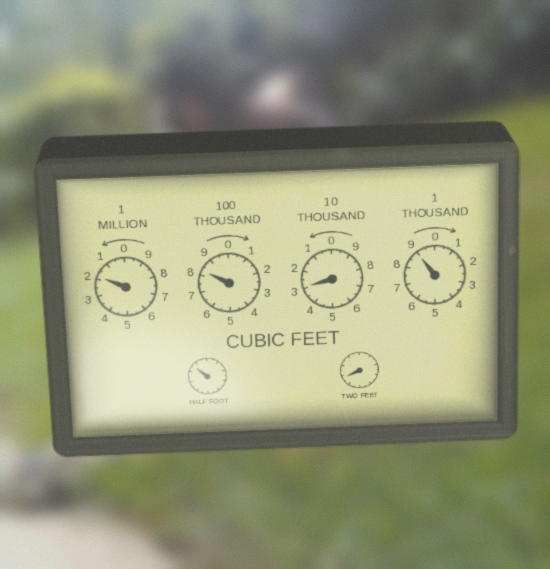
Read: 182900 (ft³)
